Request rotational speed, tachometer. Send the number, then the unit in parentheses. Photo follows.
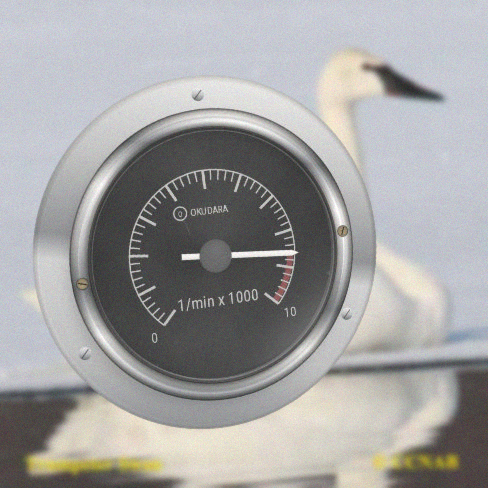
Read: 8600 (rpm)
